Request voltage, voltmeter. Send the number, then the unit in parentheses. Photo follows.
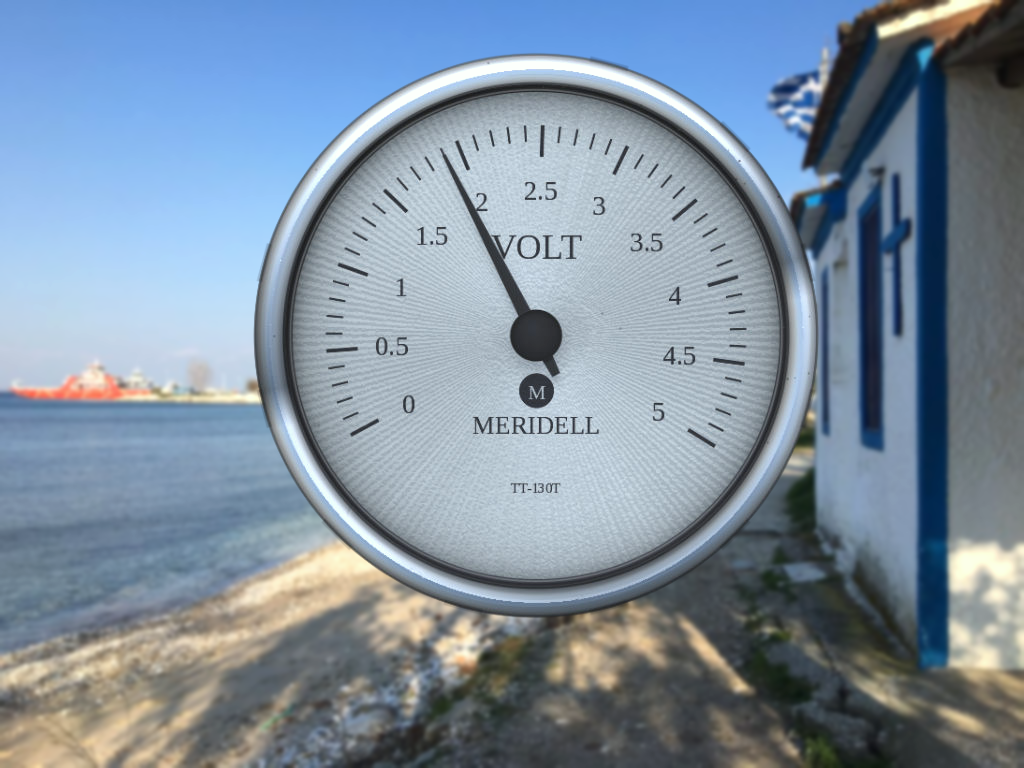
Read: 1.9 (V)
